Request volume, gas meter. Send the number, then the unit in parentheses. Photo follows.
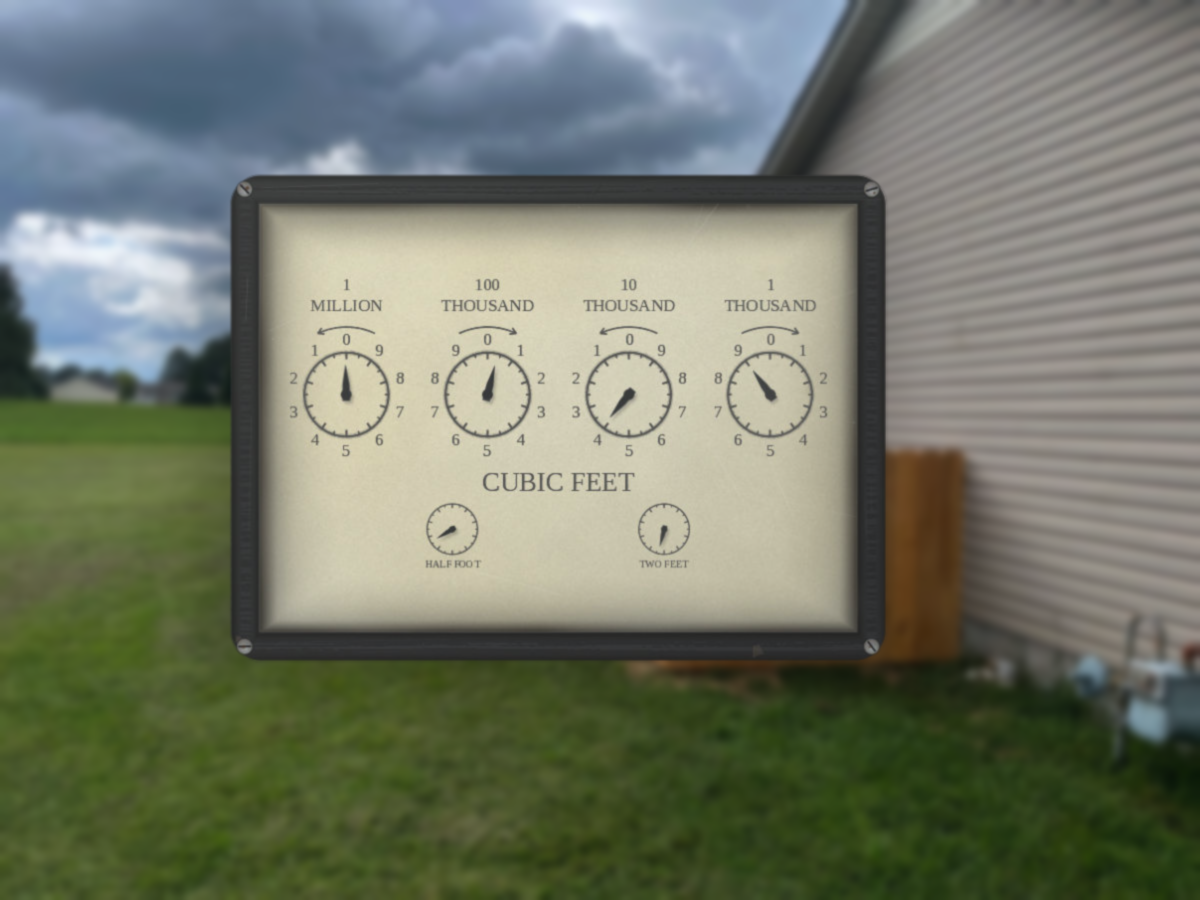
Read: 3900 (ft³)
